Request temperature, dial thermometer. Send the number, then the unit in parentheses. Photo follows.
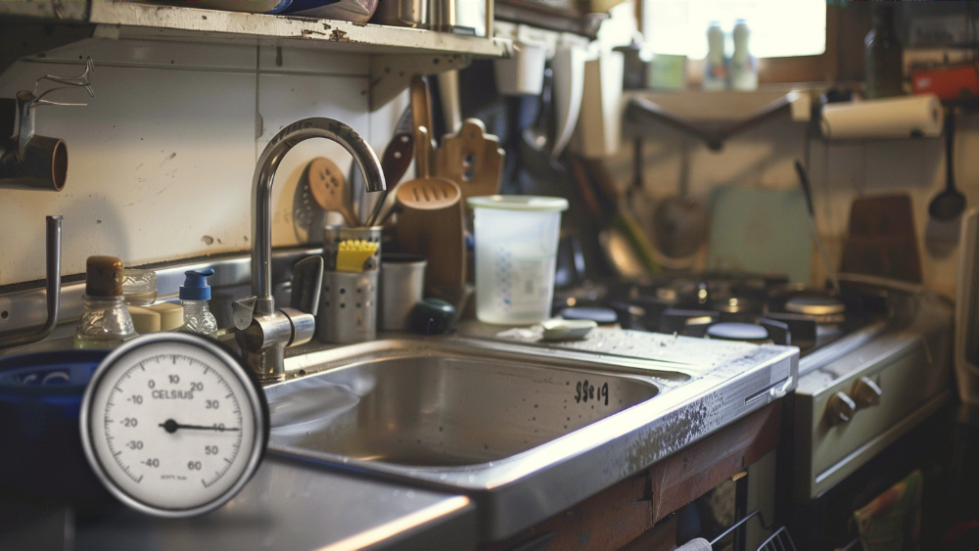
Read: 40 (°C)
